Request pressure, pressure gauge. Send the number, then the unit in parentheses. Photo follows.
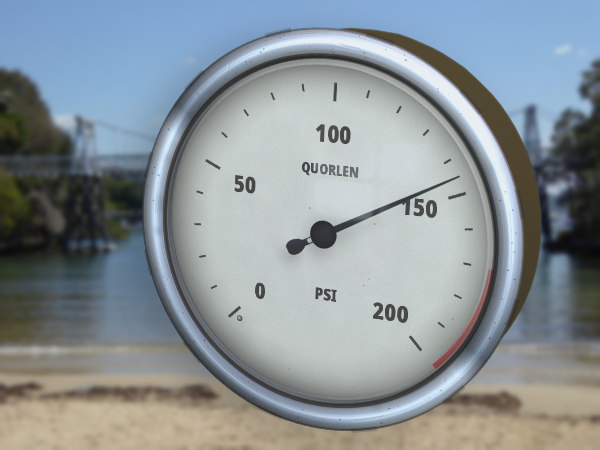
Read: 145 (psi)
